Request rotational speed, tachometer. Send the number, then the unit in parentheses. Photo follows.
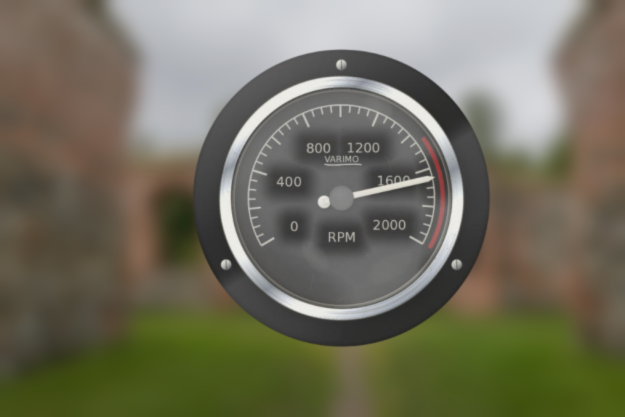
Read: 1650 (rpm)
